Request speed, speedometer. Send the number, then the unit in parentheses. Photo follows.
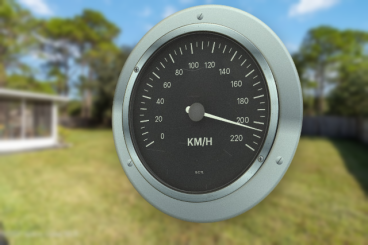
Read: 205 (km/h)
